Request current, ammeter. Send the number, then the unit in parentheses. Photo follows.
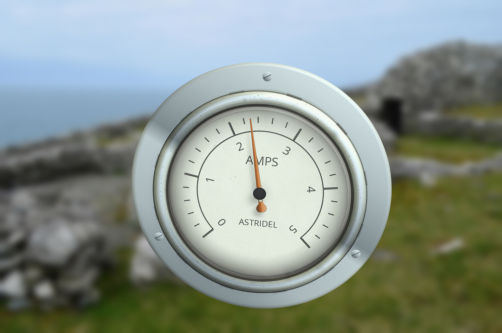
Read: 2.3 (A)
